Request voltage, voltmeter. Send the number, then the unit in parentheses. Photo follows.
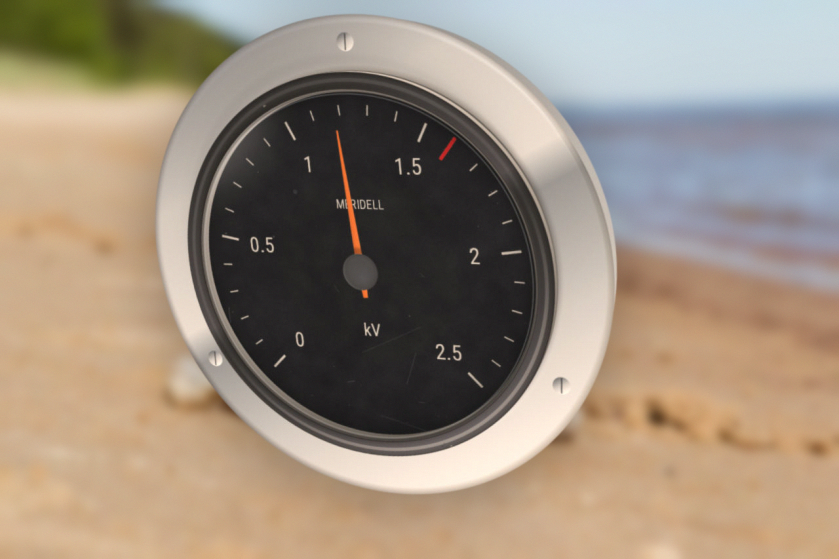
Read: 1.2 (kV)
